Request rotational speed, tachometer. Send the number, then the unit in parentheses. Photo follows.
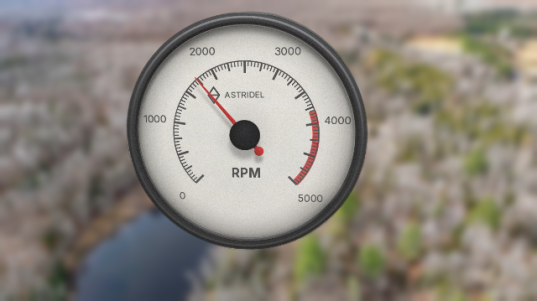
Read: 1750 (rpm)
